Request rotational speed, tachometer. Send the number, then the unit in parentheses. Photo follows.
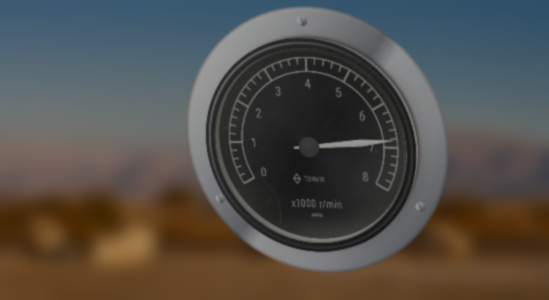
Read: 6800 (rpm)
